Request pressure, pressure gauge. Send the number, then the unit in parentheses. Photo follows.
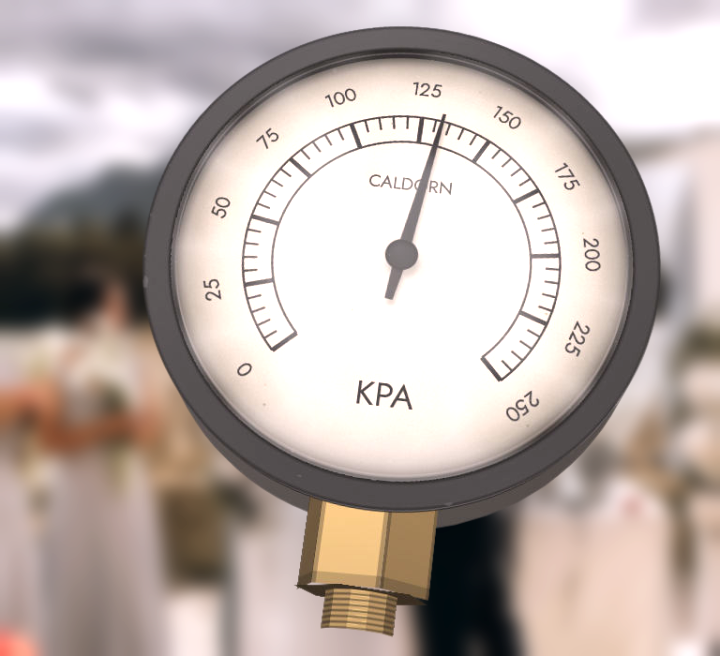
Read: 132.5 (kPa)
